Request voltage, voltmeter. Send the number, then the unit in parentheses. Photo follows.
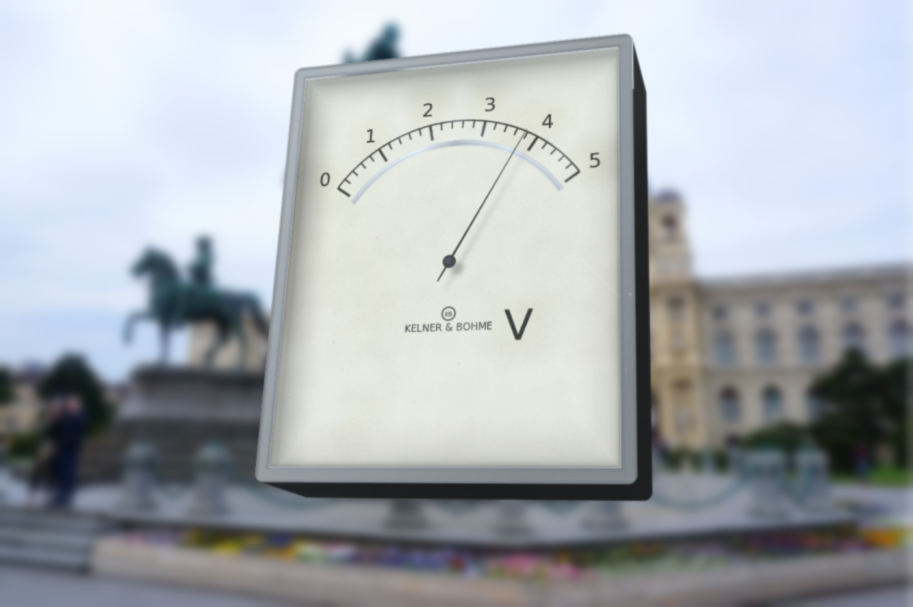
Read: 3.8 (V)
